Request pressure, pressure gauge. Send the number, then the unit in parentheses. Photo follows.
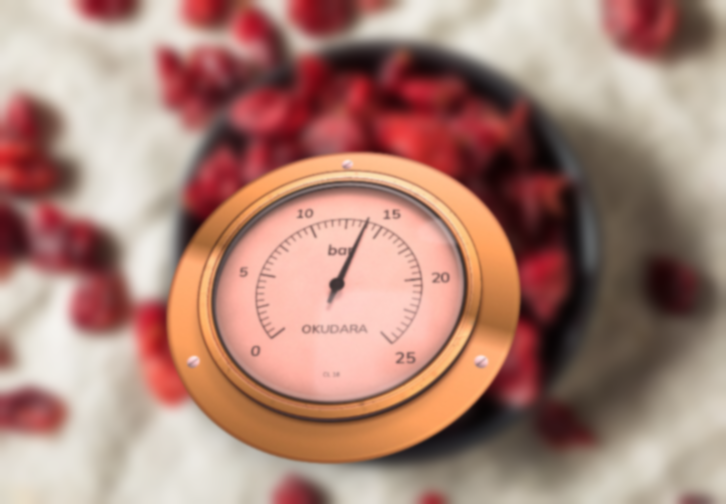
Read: 14 (bar)
